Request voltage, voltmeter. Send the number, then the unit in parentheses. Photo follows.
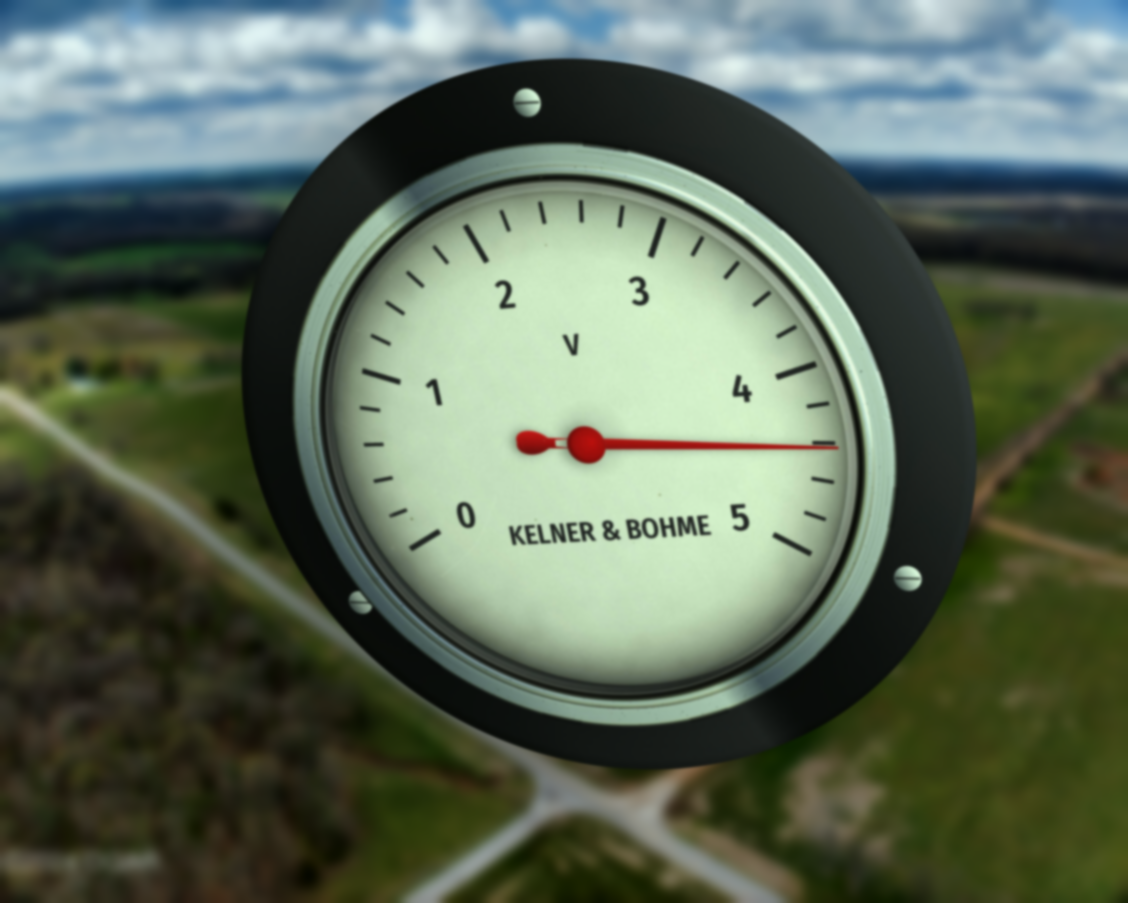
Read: 4.4 (V)
